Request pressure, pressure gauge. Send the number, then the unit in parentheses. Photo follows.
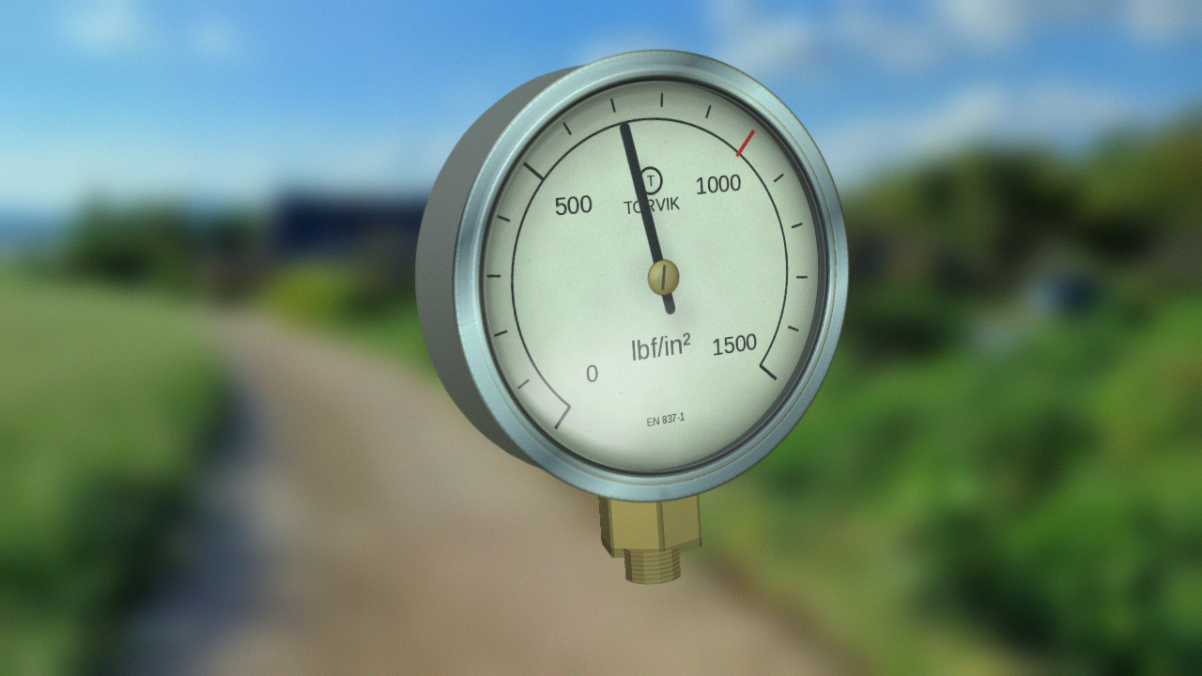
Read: 700 (psi)
